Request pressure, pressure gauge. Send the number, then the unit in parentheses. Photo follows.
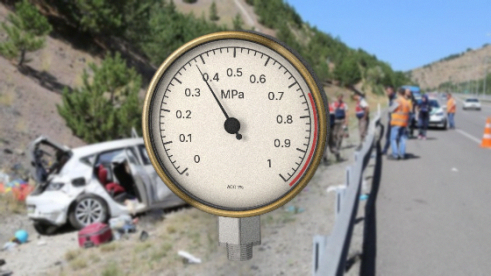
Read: 0.38 (MPa)
